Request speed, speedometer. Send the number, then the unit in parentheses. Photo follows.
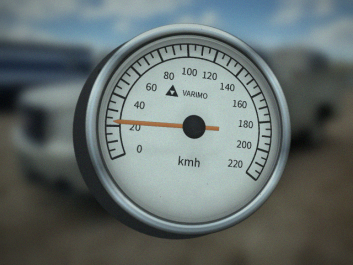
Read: 22.5 (km/h)
